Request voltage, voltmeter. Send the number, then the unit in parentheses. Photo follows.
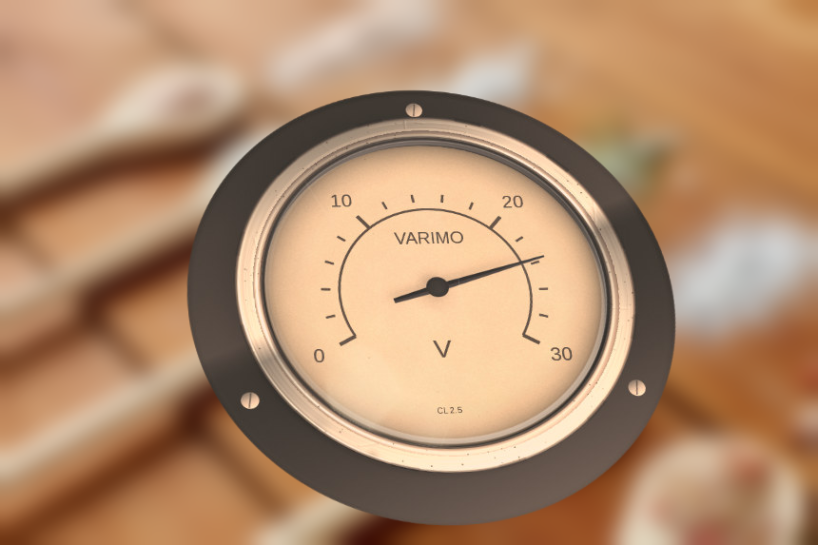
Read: 24 (V)
